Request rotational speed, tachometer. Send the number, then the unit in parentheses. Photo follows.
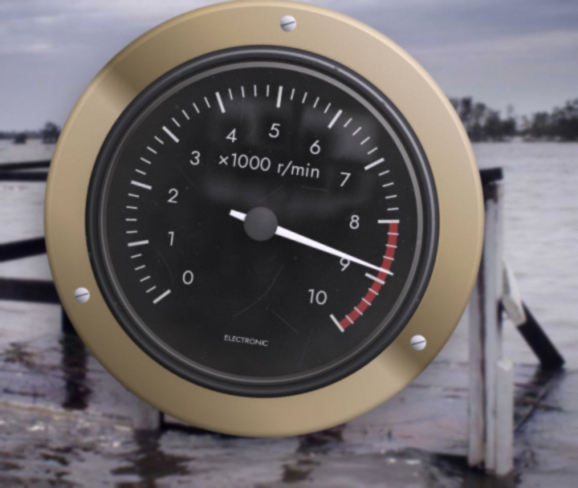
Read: 8800 (rpm)
